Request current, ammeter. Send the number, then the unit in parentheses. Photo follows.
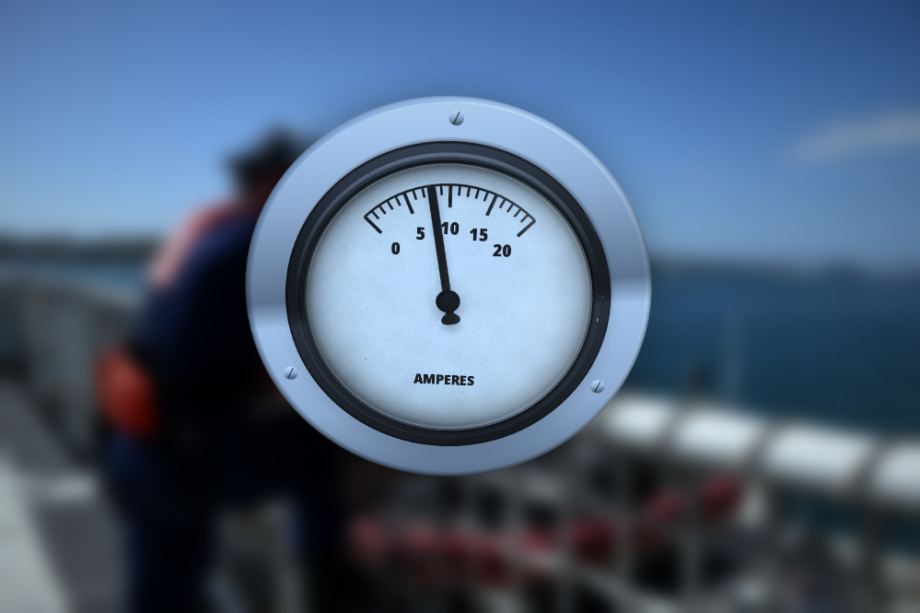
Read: 8 (A)
